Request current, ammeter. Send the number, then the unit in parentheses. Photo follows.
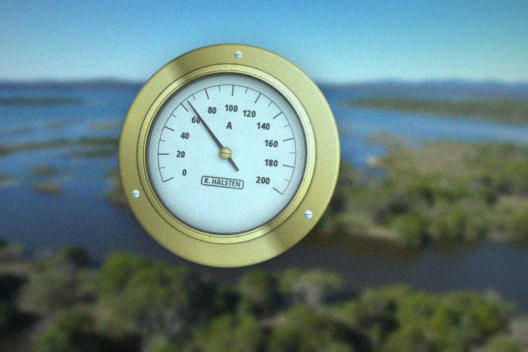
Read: 65 (A)
